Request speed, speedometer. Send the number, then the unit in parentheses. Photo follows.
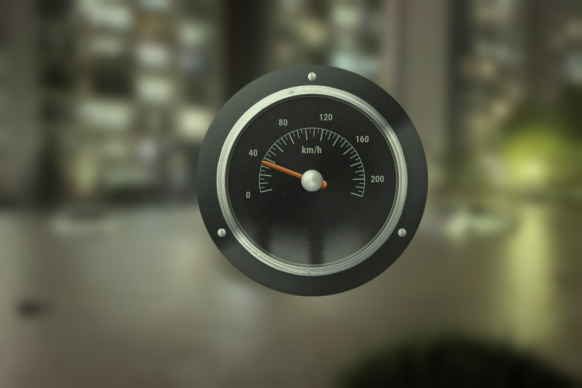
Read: 35 (km/h)
